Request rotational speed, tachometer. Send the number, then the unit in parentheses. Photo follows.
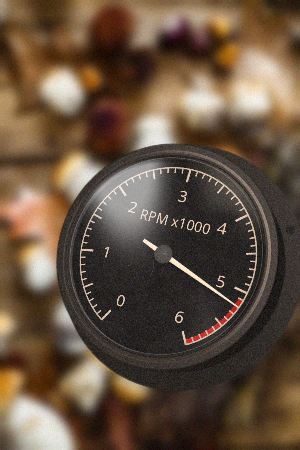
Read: 5200 (rpm)
